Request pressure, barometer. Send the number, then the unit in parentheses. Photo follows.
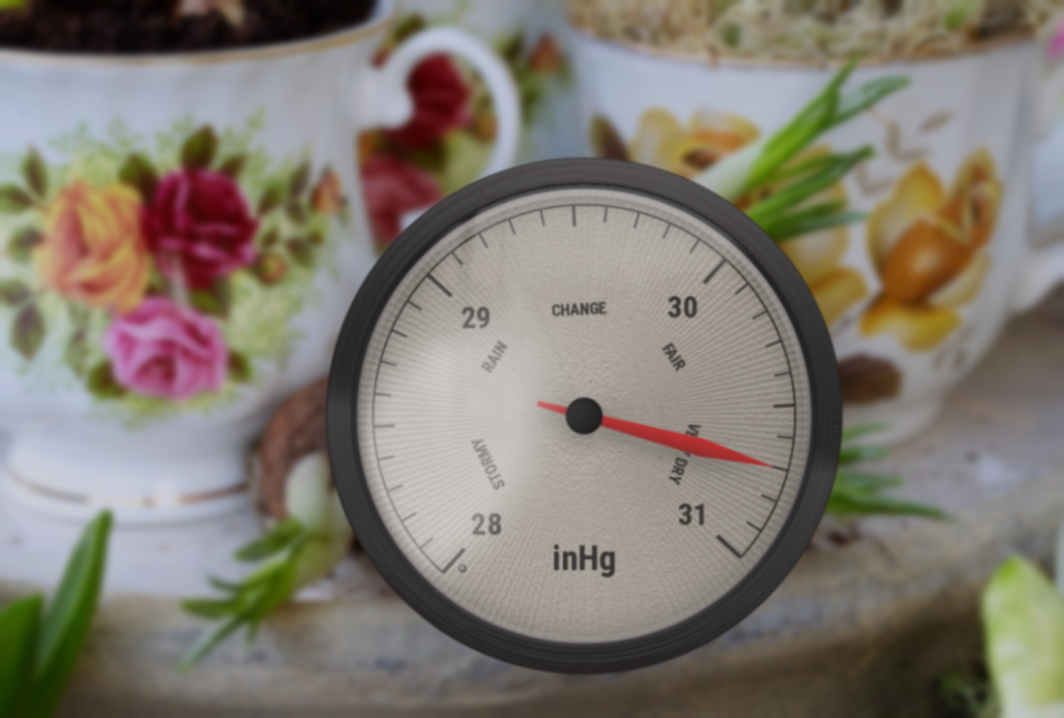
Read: 30.7 (inHg)
